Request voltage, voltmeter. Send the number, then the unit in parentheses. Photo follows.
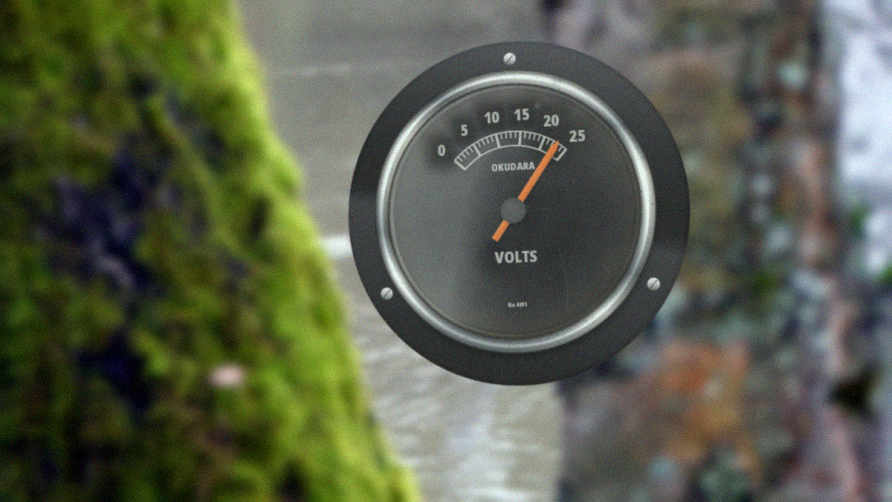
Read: 23 (V)
